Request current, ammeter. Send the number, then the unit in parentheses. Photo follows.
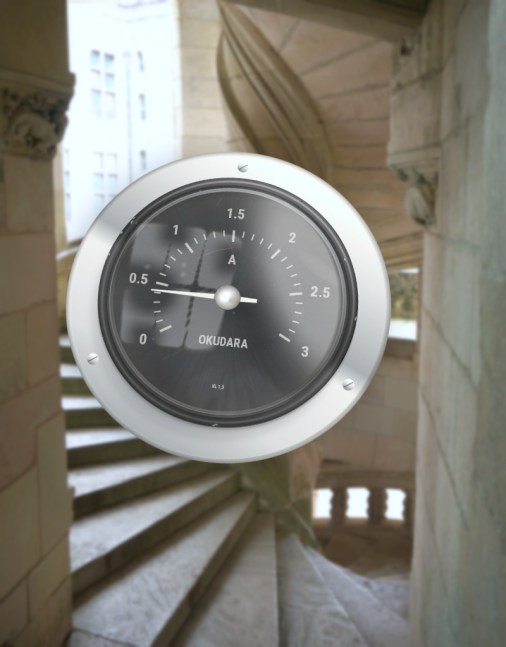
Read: 0.4 (A)
